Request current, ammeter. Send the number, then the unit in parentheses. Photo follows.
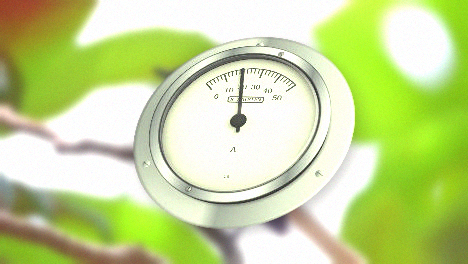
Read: 20 (A)
